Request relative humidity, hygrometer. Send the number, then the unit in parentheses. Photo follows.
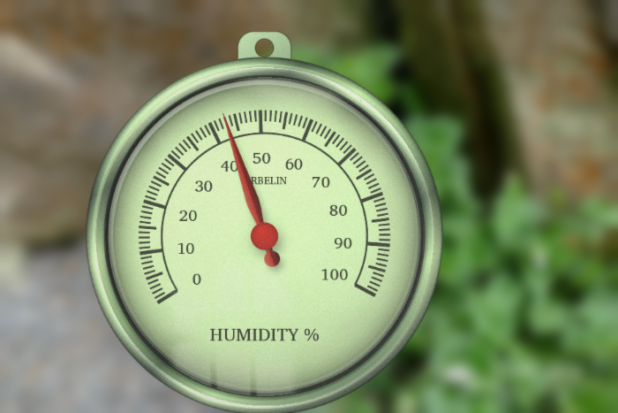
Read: 43 (%)
